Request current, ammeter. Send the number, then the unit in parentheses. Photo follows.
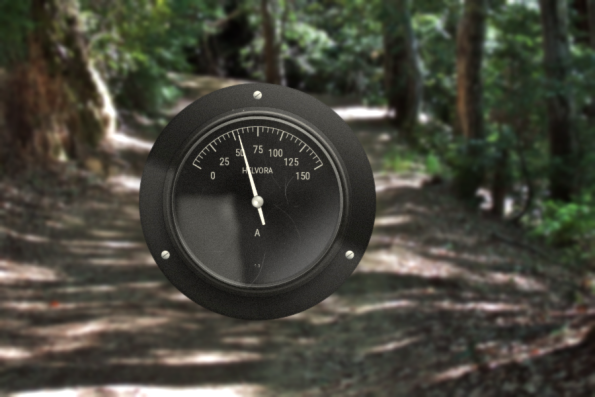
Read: 55 (A)
